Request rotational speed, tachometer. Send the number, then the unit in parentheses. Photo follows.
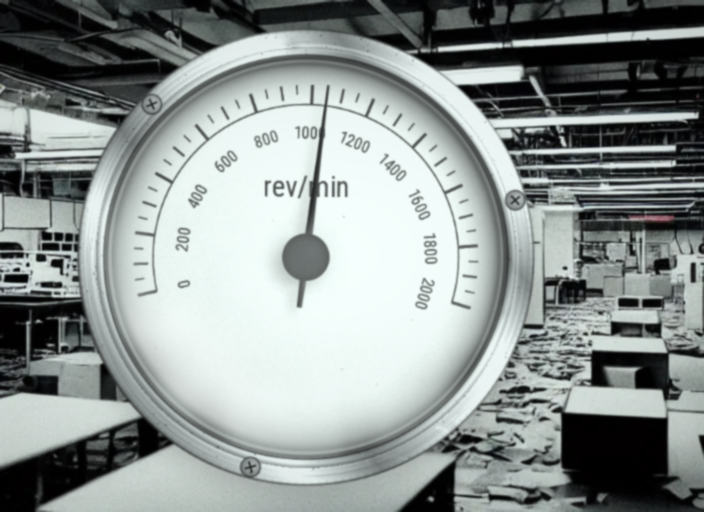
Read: 1050 (rpm)
